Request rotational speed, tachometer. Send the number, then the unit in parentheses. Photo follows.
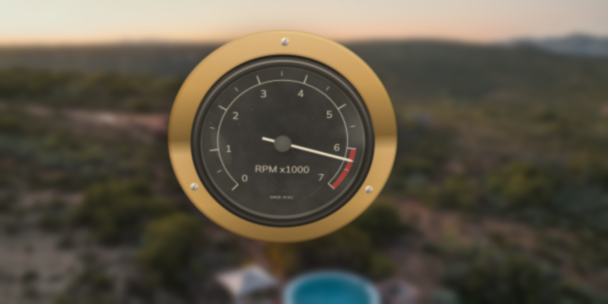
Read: 6250 (rpm)
